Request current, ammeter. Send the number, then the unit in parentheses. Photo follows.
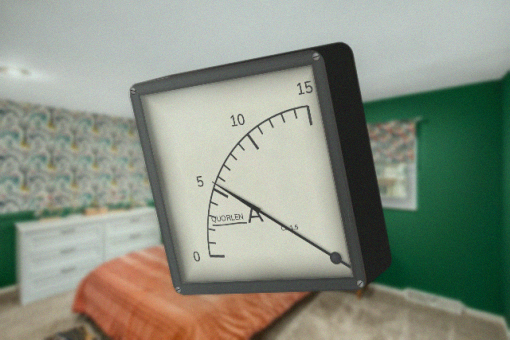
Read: 5.5 (A)
